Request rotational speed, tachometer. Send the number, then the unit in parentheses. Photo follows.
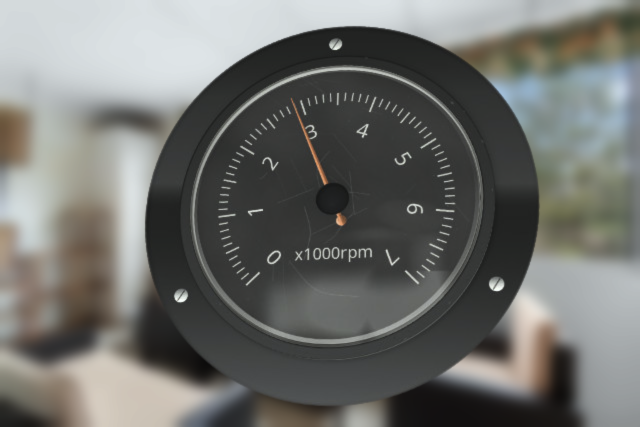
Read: 2900 (rpm)
